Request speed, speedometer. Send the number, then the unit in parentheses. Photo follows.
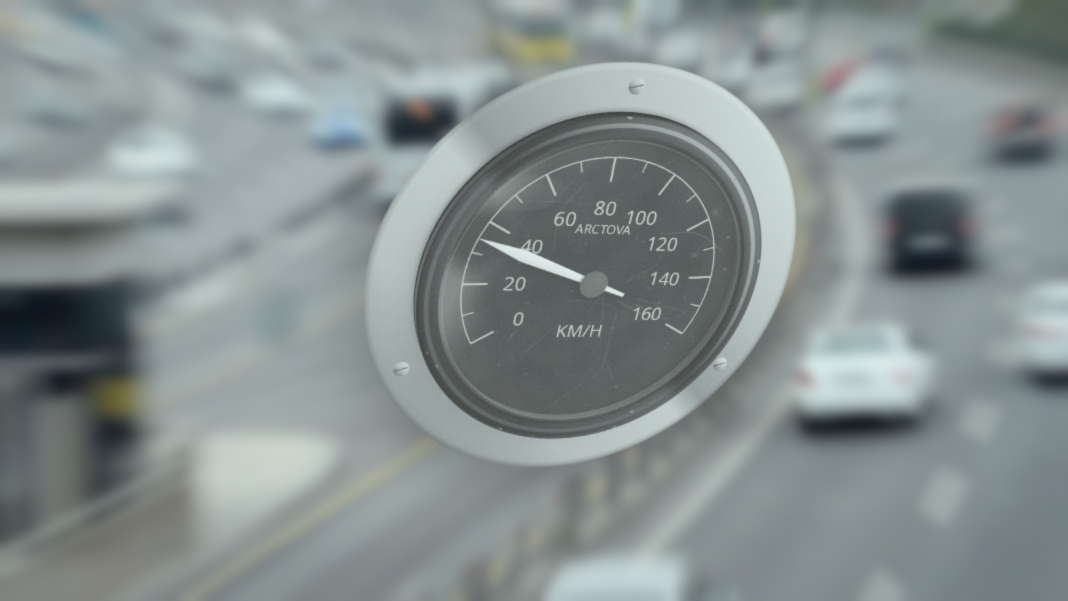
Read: 35 (km/h)
